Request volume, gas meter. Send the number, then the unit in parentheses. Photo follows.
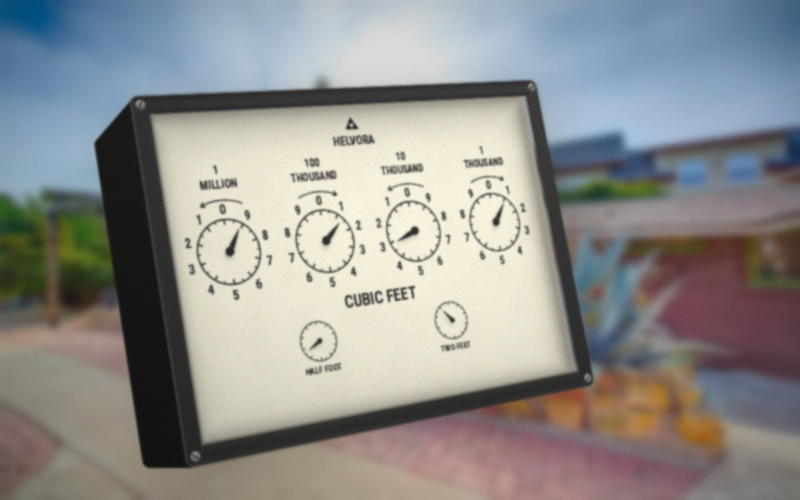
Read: 913100 (ft³)
